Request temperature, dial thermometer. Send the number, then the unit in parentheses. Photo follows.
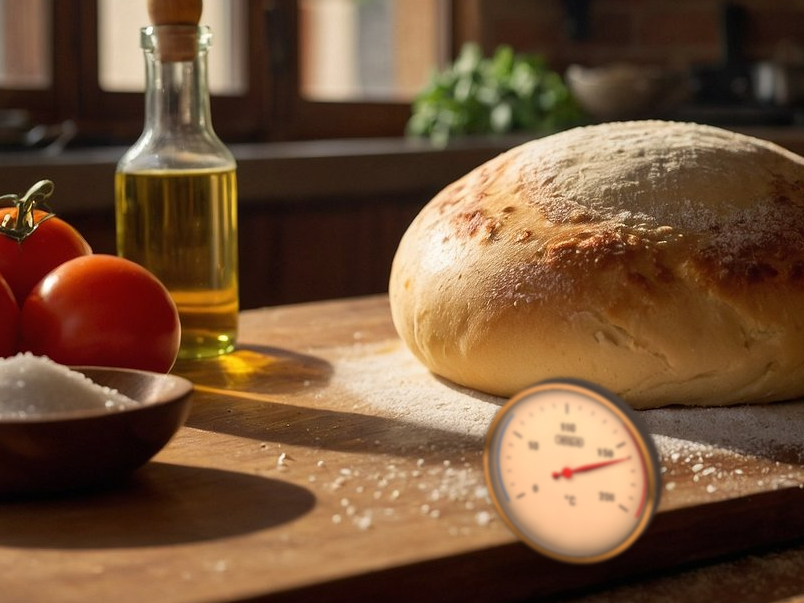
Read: 160 (°C)
